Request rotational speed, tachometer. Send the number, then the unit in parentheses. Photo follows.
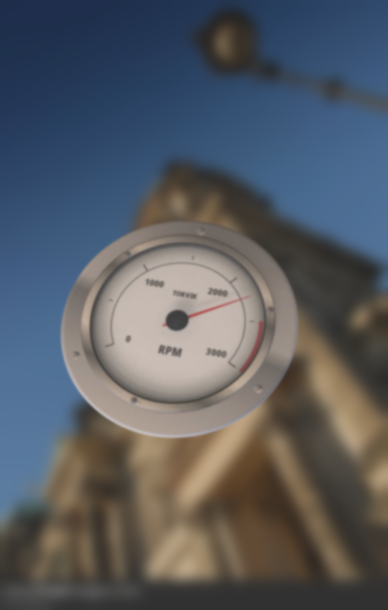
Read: 2250 (rpm)
